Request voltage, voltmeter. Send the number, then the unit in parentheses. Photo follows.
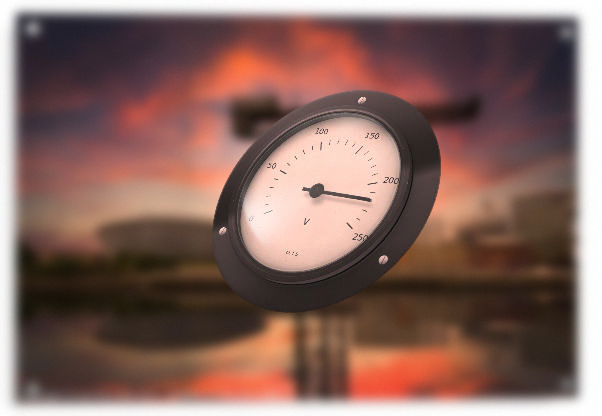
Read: 220 (V)
